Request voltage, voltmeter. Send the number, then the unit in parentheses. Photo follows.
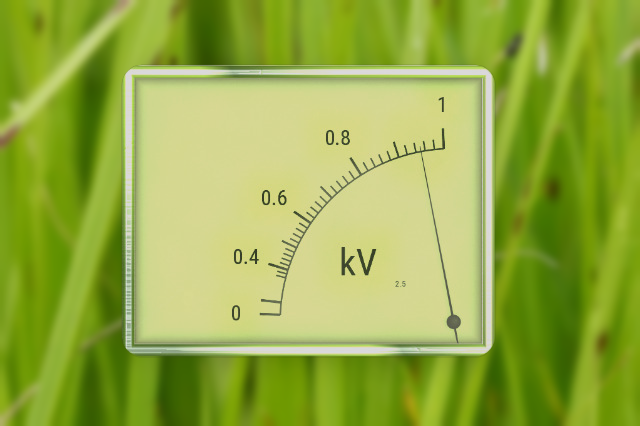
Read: 0.95 (kV)
